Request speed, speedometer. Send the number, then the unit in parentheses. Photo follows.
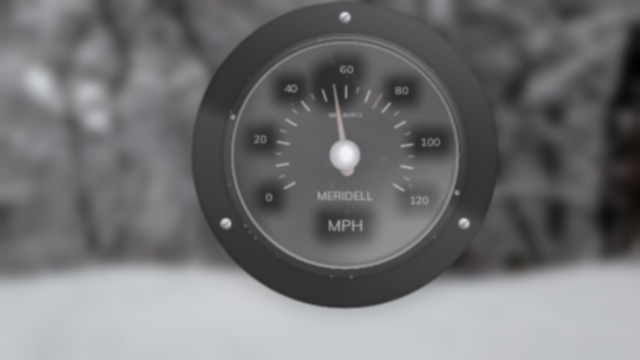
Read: 55 (mph)
